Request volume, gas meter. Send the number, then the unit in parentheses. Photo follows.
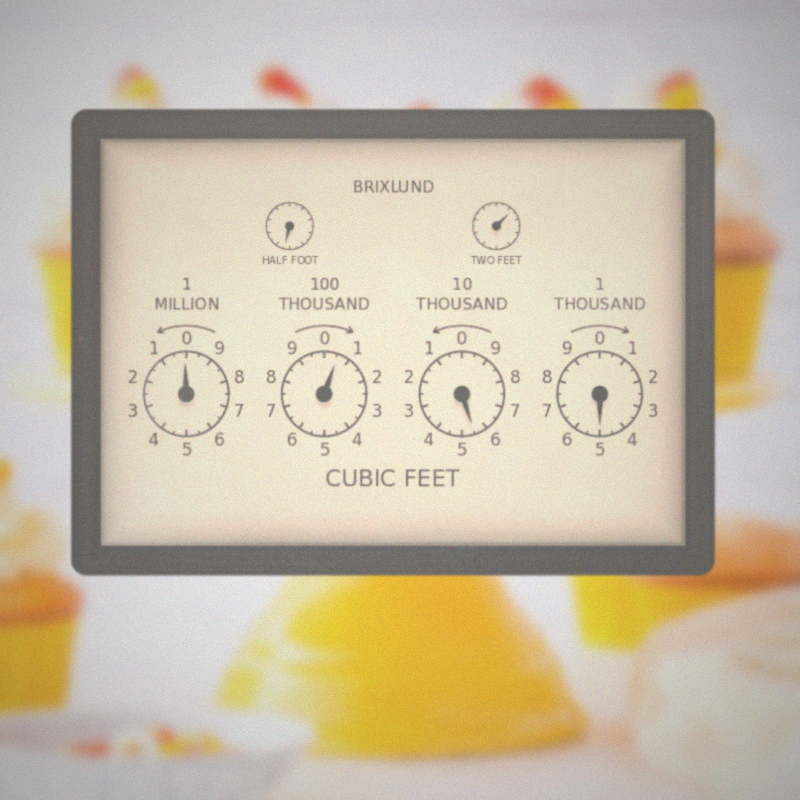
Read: 5500 (ft³)
